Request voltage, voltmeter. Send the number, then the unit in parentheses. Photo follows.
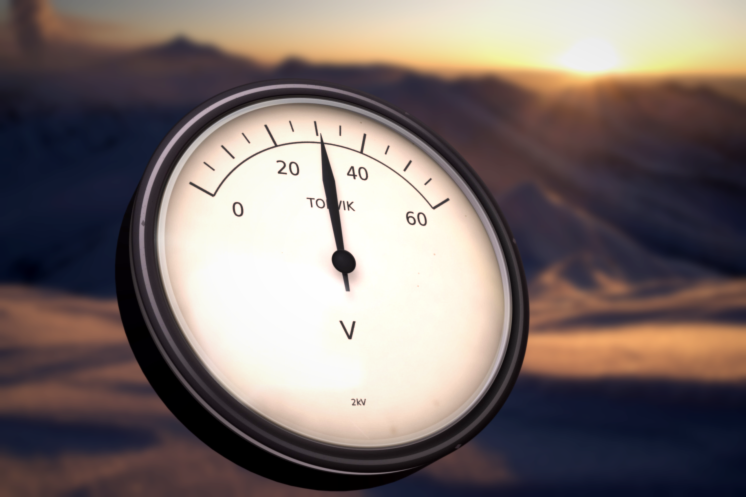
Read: 30 (V)
